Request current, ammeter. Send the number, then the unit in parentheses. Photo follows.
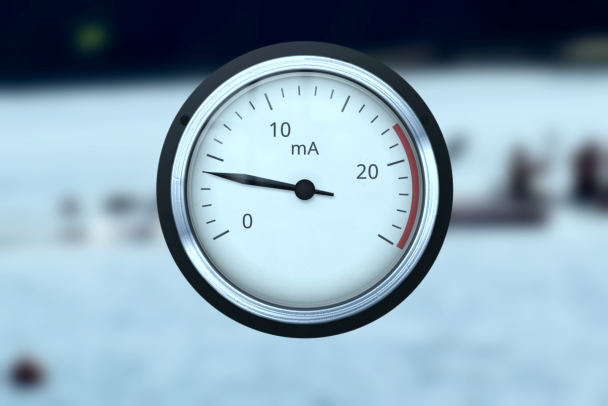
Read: 4 (mA)
